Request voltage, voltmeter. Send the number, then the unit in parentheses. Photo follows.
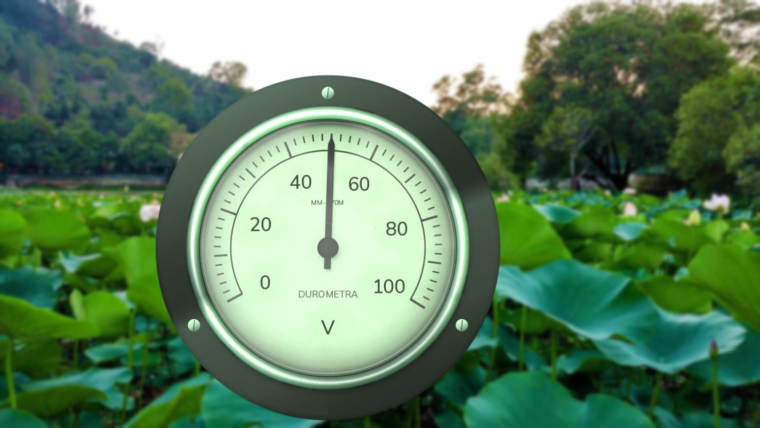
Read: 50 (V)
